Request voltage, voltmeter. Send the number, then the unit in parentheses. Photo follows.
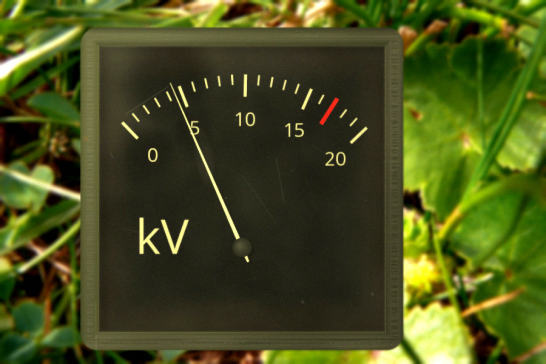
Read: 4.5 (kV)
